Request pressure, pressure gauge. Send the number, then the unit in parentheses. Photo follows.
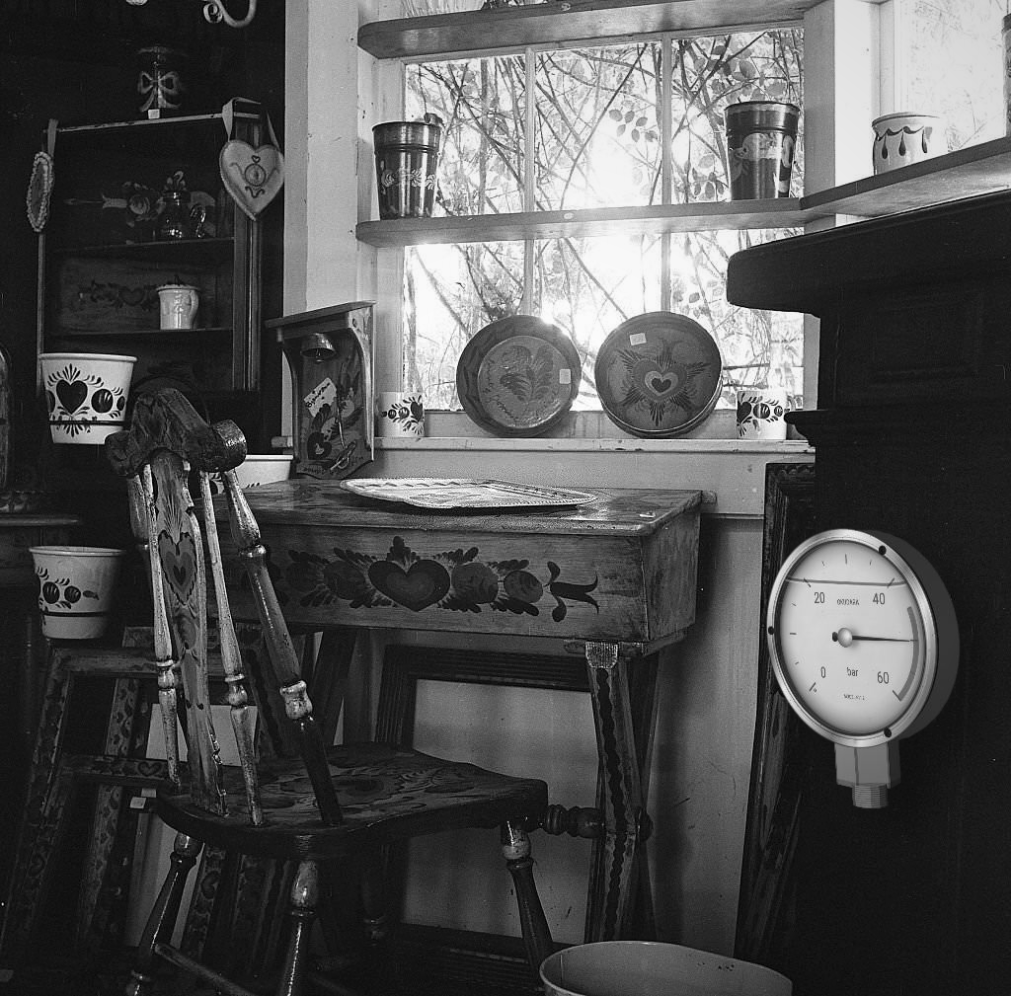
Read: 50 (bar)
